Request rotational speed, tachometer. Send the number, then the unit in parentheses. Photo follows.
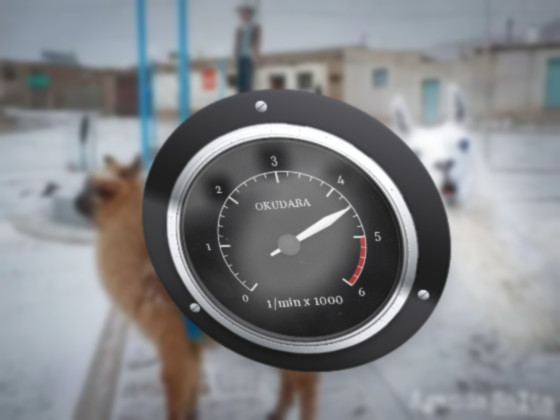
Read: 4400 (rpm)
